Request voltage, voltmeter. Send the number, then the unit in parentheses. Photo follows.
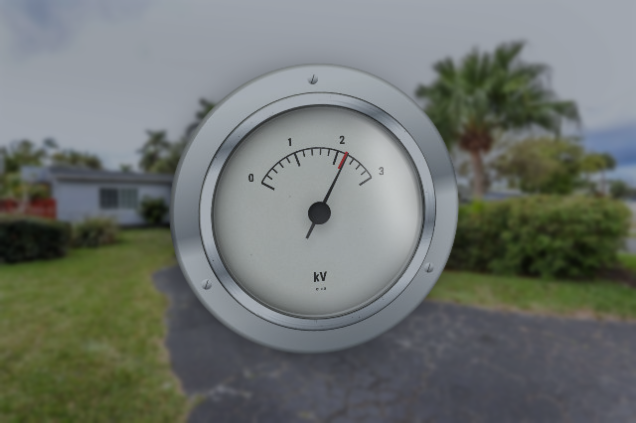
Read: 2.2 (kV)
